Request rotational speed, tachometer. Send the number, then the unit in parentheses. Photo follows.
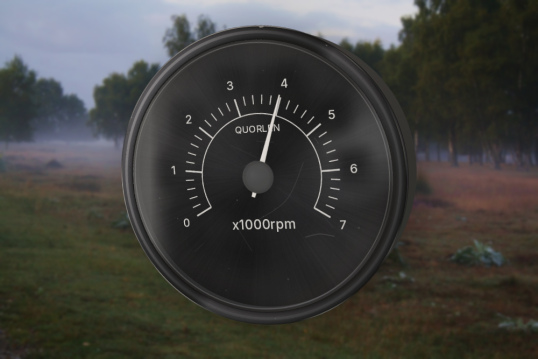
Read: 4000 (rpm)
